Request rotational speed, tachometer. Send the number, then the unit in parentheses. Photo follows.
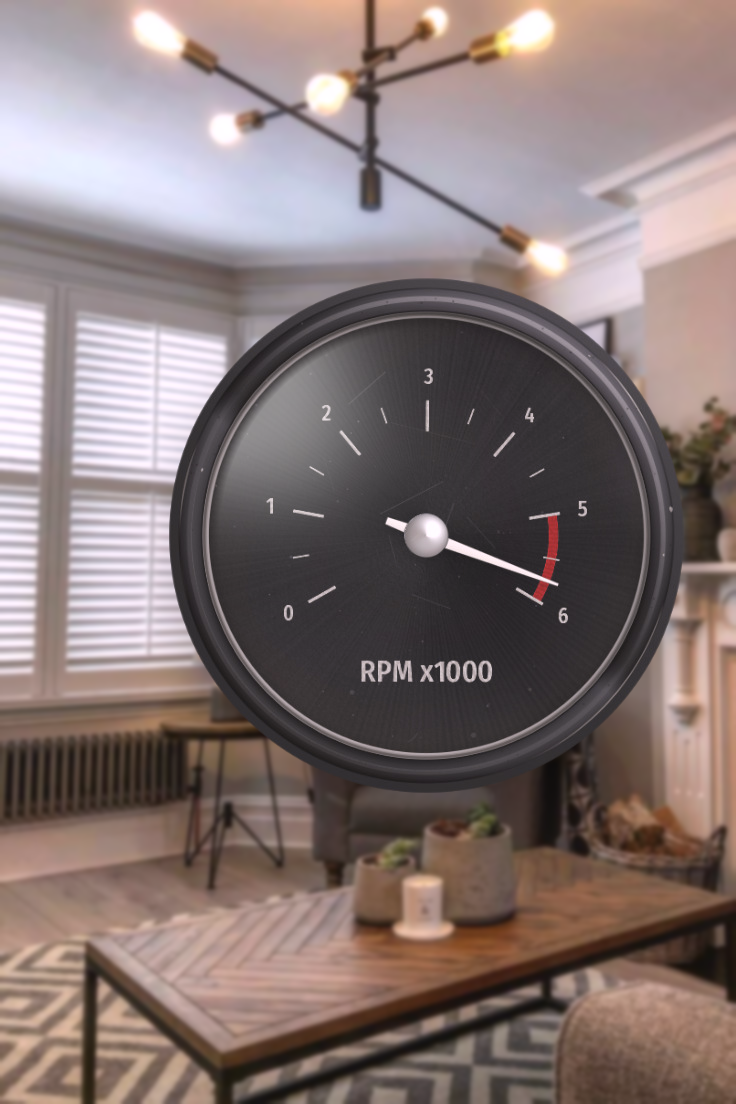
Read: 5750 (rpm)
